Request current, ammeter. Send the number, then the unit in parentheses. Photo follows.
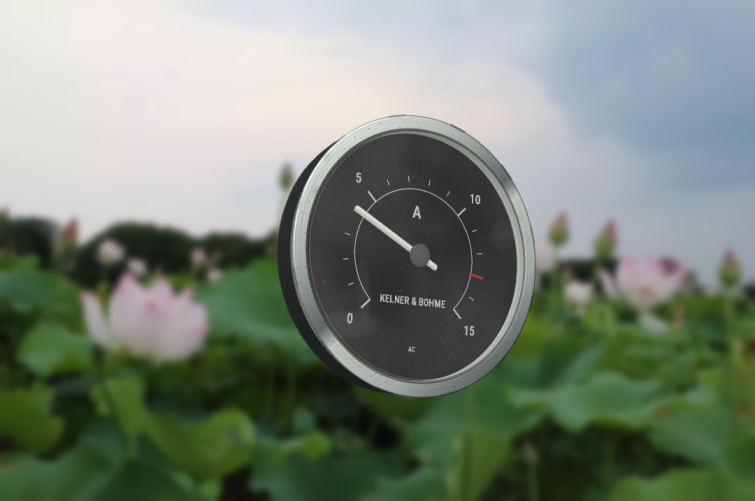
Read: 4 (A)
